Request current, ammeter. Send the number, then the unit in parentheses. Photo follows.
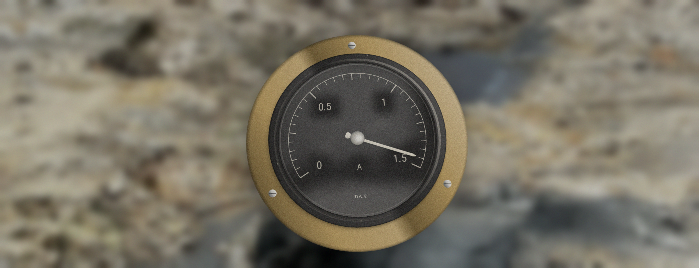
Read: 1.45 (A)
